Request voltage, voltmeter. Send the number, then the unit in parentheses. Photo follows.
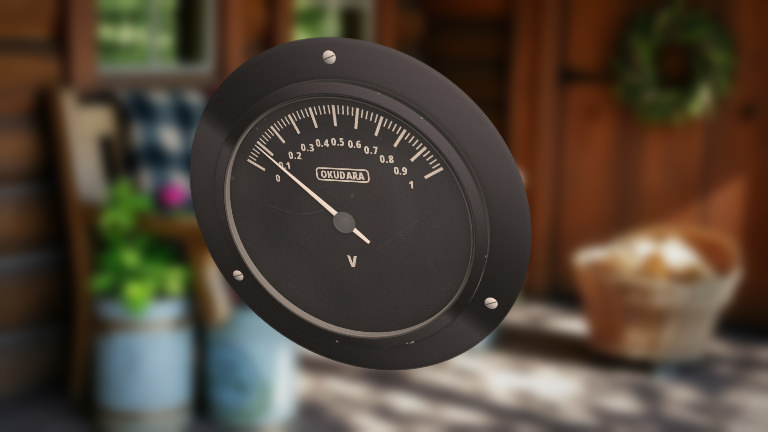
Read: 0.1 (V)
